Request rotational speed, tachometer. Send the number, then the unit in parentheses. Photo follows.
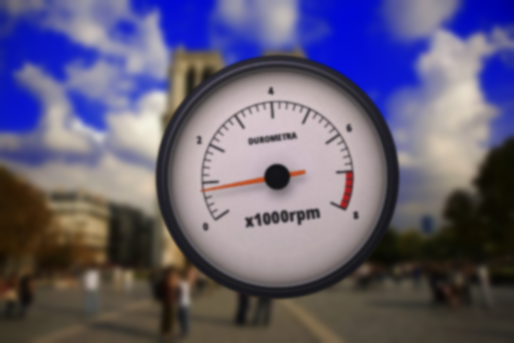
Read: 800 (rpm)
